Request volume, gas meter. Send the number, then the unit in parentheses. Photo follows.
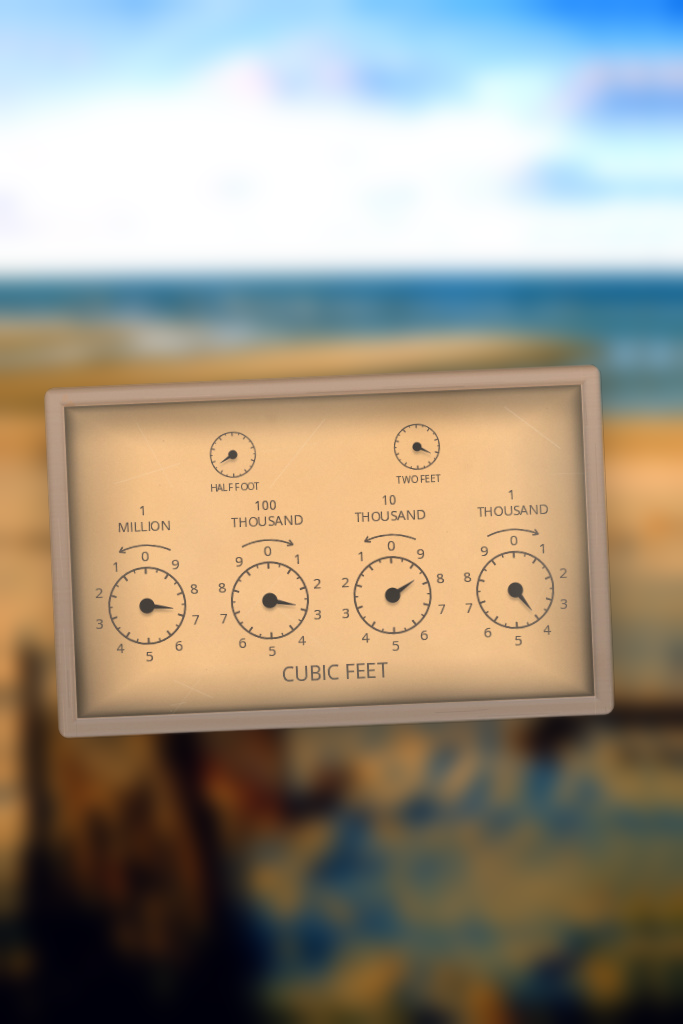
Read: 728400 (ft³)
